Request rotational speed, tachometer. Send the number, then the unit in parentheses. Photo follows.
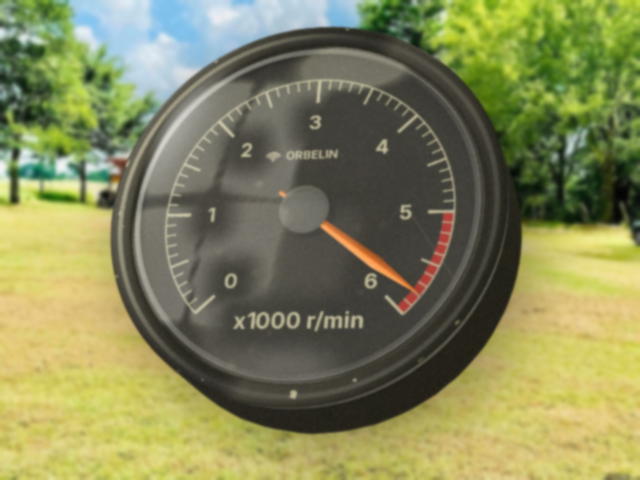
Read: 5800 (rpm)
